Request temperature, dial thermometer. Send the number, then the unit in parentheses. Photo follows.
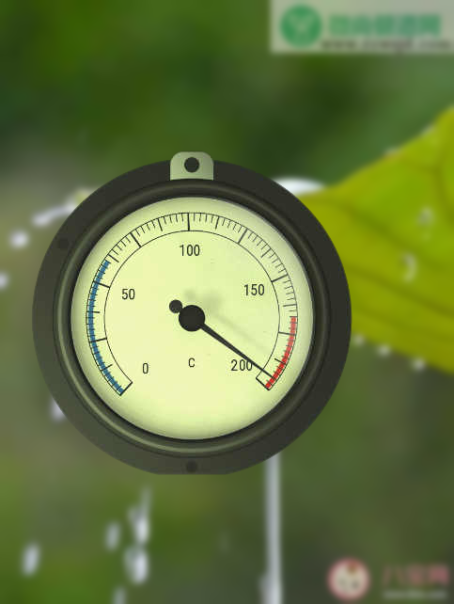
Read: 195 (°C)
